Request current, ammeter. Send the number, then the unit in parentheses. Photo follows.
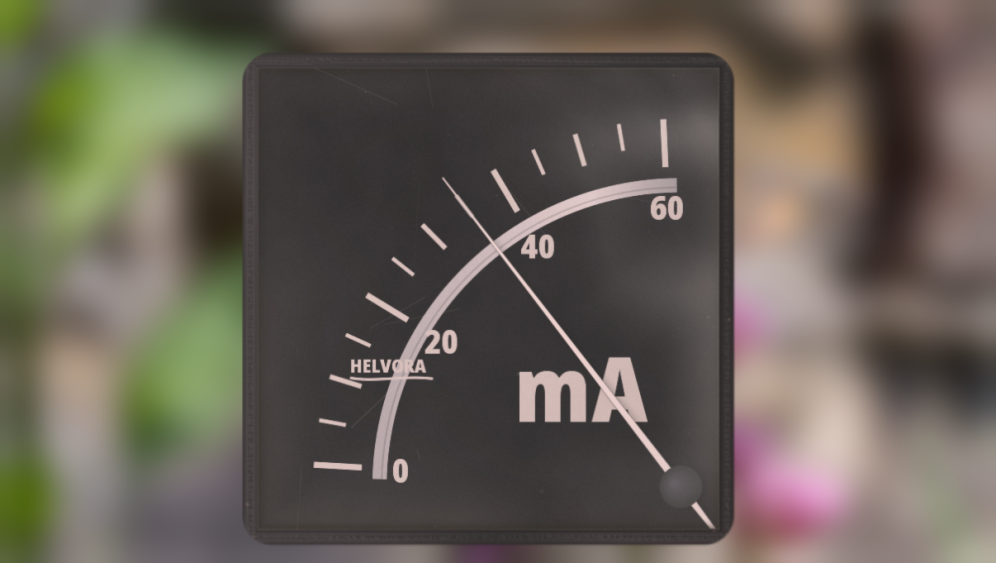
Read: 35 (mA)
